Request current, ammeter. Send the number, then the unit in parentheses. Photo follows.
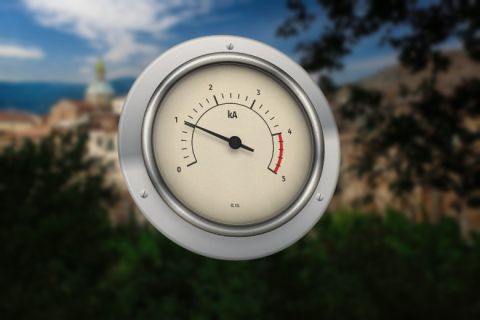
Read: 1 (kA)
